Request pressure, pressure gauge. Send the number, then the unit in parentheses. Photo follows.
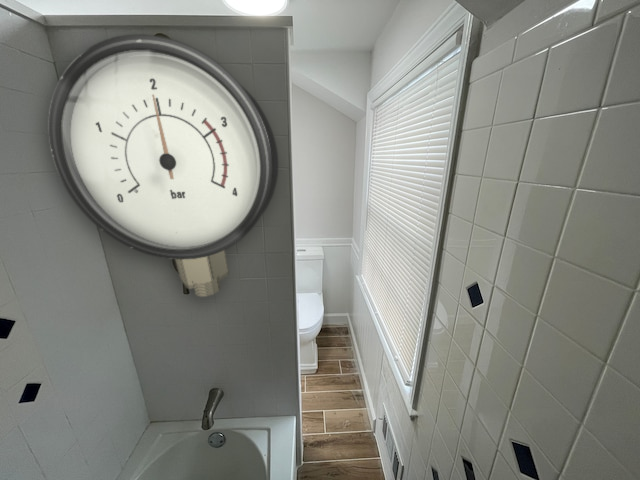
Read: 2 (bar)
